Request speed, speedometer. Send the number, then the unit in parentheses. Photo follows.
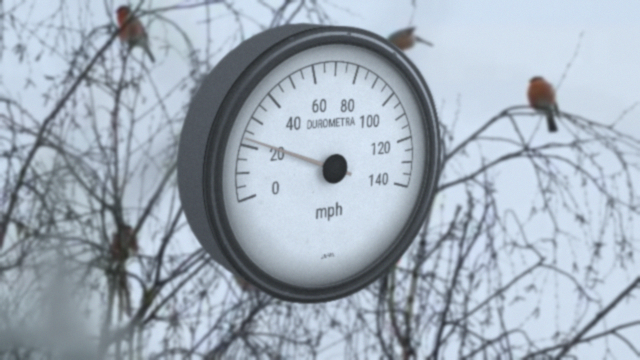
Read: 22.5 (mph)
